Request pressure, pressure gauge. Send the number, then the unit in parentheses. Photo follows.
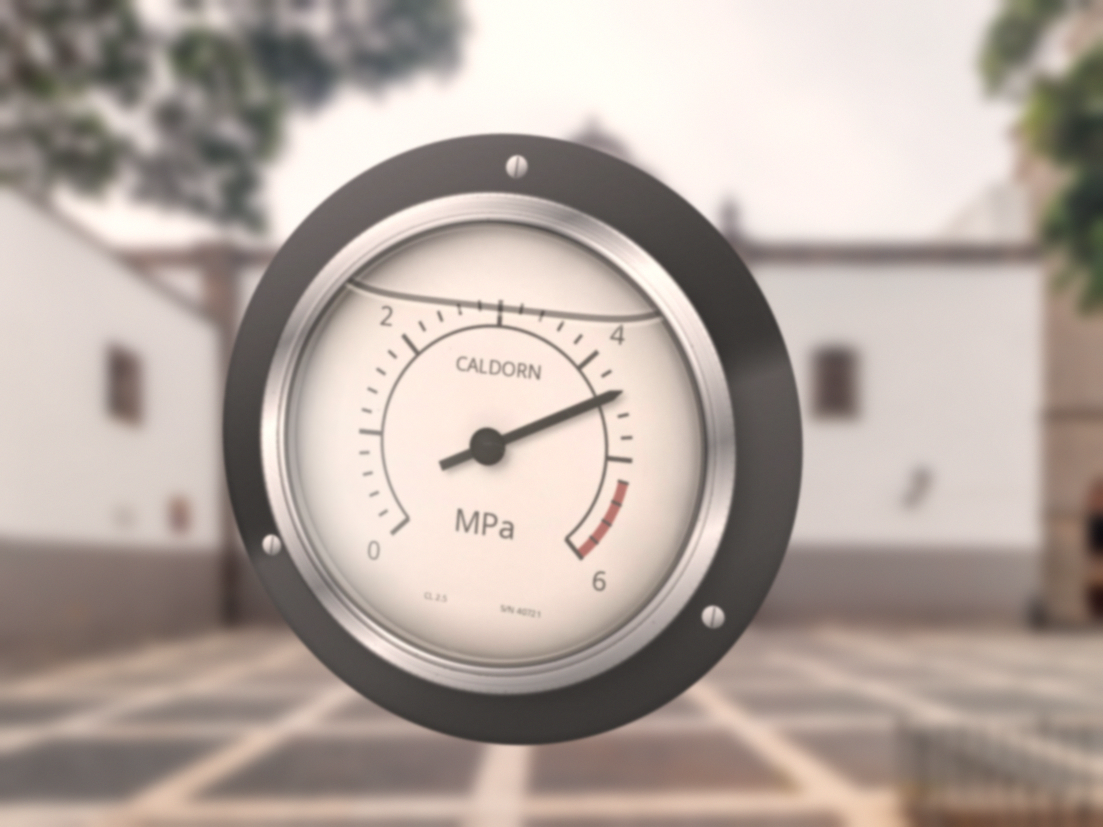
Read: 4.4 (MPa)
